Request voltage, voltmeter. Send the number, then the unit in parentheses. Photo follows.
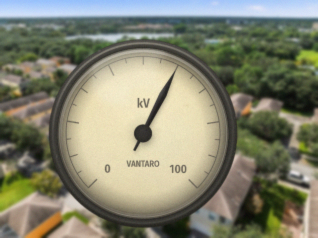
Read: 60 (kV)
